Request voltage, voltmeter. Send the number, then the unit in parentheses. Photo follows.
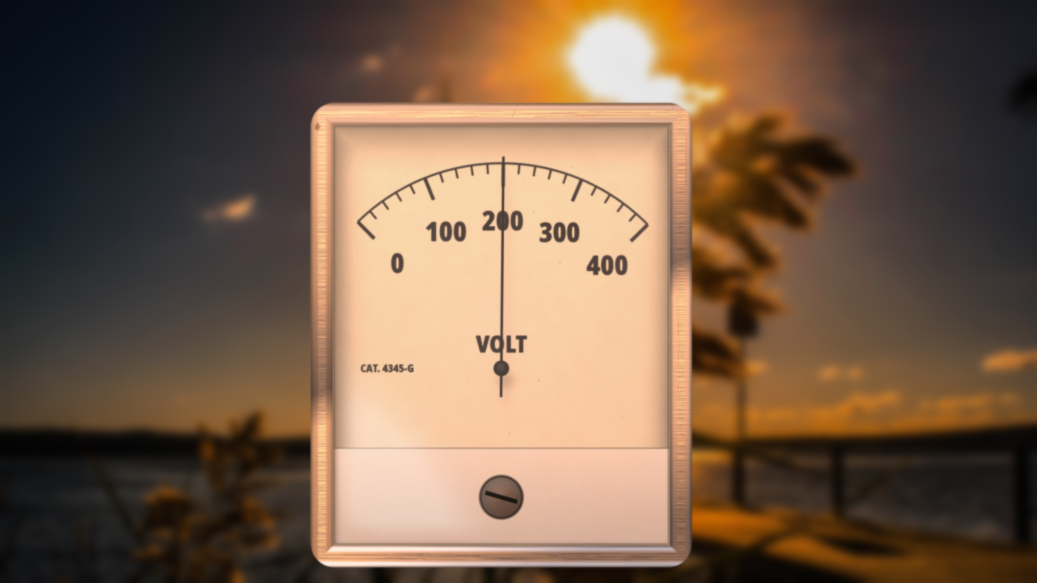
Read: 200 (V)
